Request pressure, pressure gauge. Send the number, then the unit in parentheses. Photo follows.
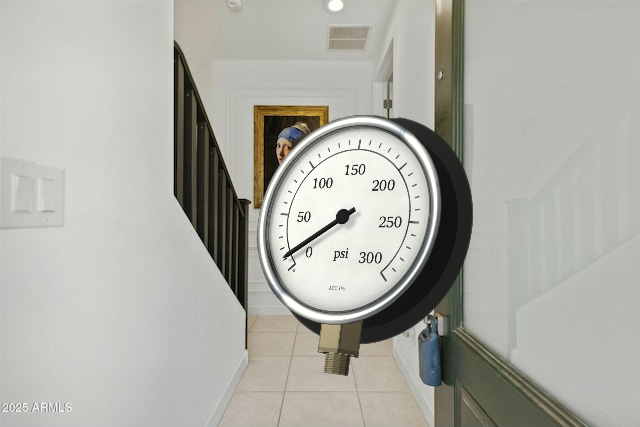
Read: 10 (psi)
